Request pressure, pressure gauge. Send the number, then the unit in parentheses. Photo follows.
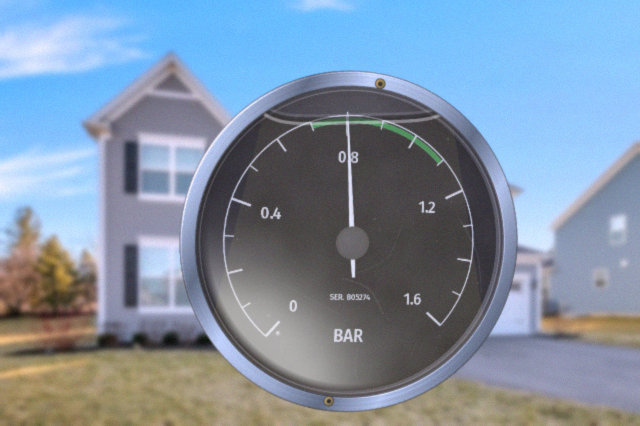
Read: 0.8 (bar)
